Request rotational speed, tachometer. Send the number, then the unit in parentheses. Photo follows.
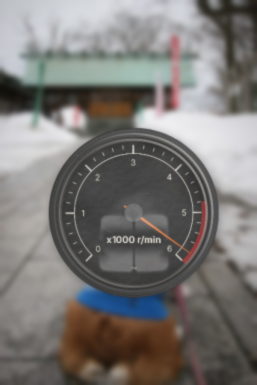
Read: 5800 (rpm)
